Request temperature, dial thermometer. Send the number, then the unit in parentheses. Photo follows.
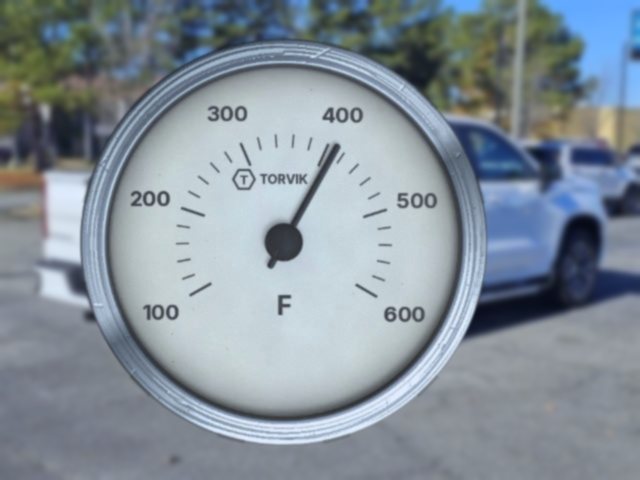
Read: 410 (°F)
